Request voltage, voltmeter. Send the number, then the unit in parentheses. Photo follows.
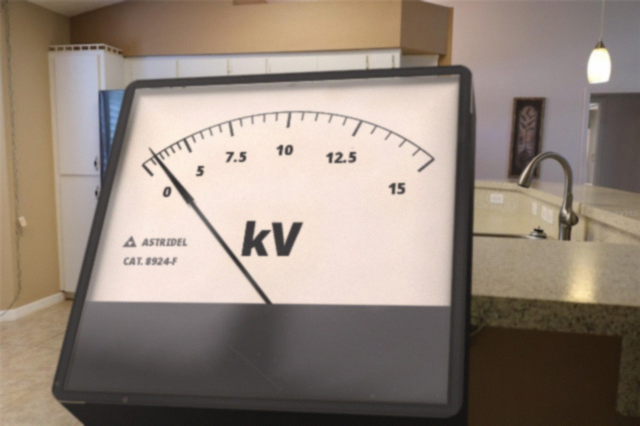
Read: 2.5 (kV)
